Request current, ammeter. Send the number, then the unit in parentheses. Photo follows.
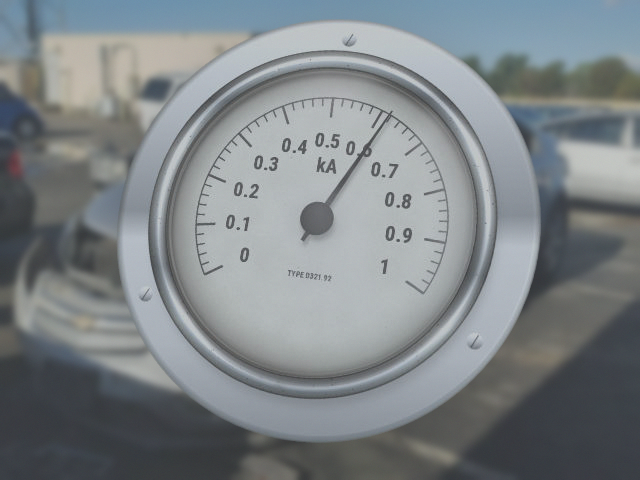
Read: 0.62 (kA)
